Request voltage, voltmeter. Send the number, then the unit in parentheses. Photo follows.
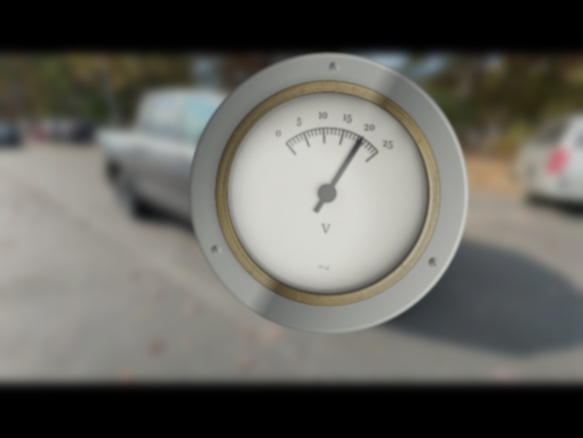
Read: 20 (V)
